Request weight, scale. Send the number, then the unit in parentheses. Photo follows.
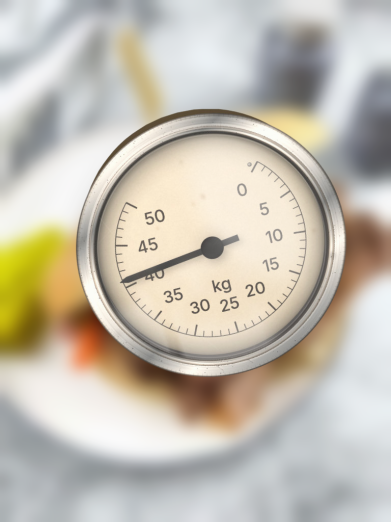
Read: 41 (kg)
